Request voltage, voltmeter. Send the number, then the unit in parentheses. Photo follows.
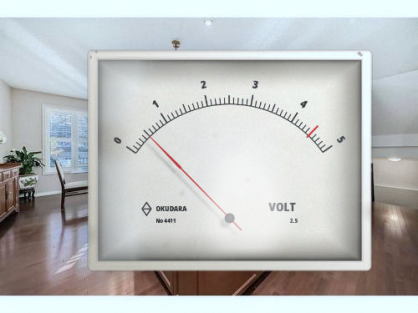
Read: 0.5 (V)
